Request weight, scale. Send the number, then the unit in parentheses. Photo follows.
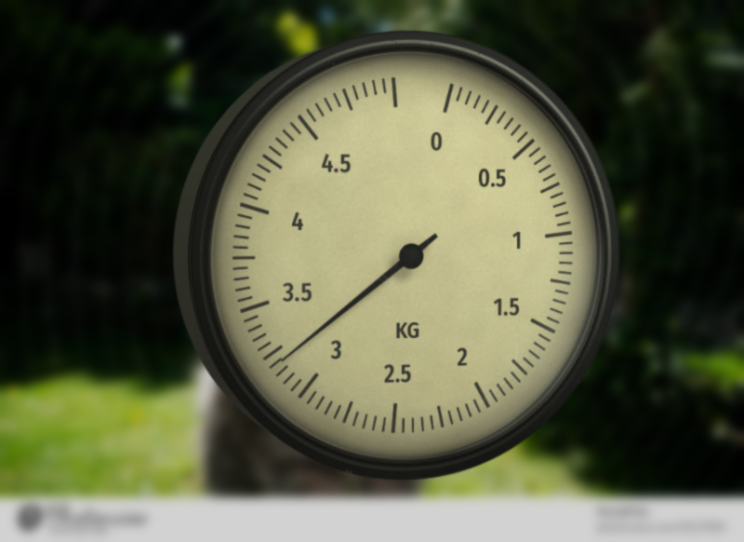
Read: 3.2 (kg)
